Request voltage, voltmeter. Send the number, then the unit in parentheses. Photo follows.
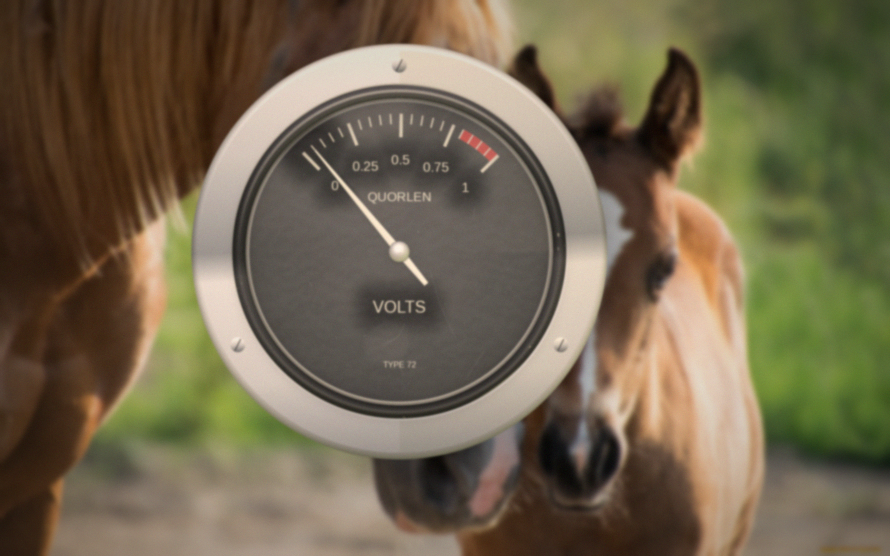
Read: 0.05 (V)
